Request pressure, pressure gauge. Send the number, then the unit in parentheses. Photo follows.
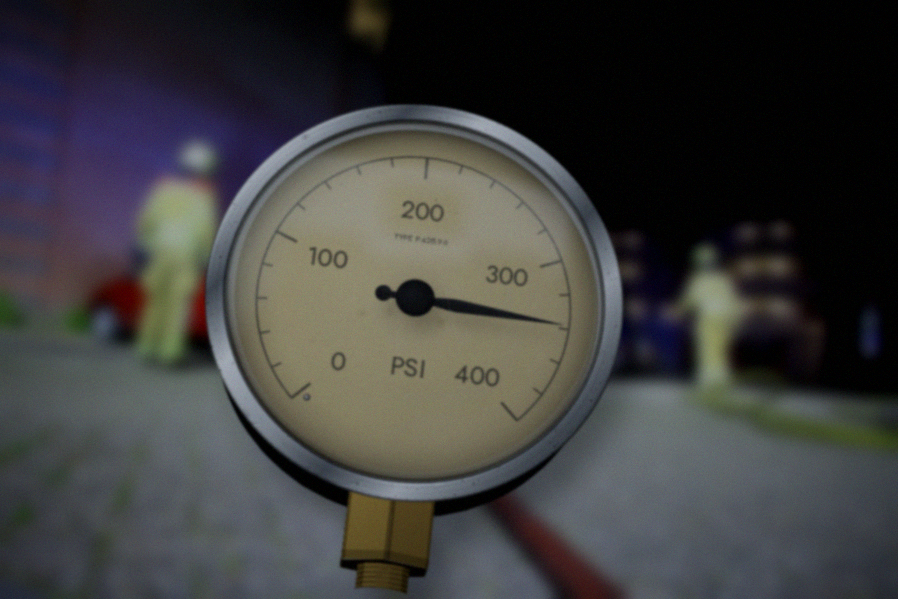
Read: 340 (psi)
